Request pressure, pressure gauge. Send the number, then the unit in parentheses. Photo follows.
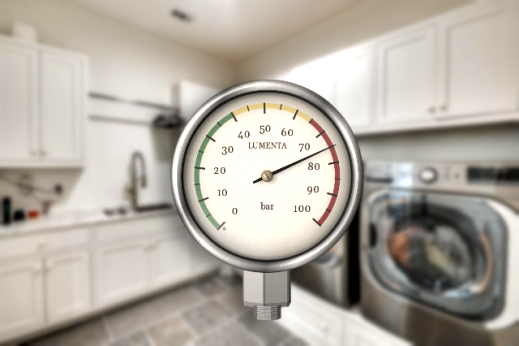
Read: 75 (bar)
